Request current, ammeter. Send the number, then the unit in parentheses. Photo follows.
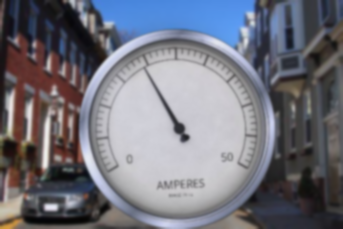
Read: 19 (A)
